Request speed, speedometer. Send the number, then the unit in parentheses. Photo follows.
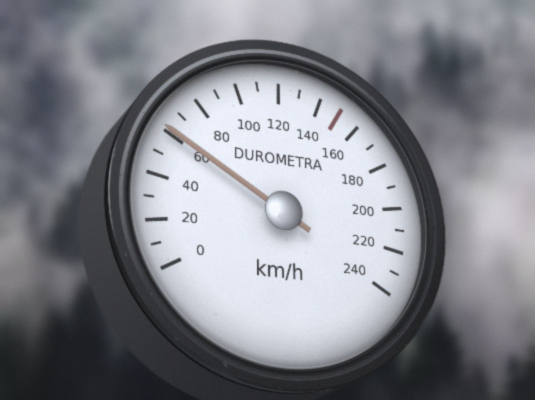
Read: 60 (km/h)
